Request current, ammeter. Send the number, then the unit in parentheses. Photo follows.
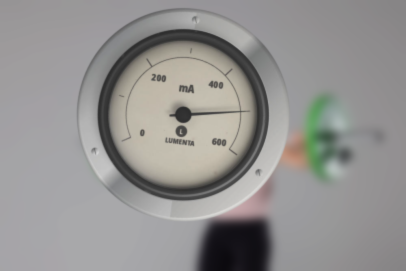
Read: 500 (mA)
